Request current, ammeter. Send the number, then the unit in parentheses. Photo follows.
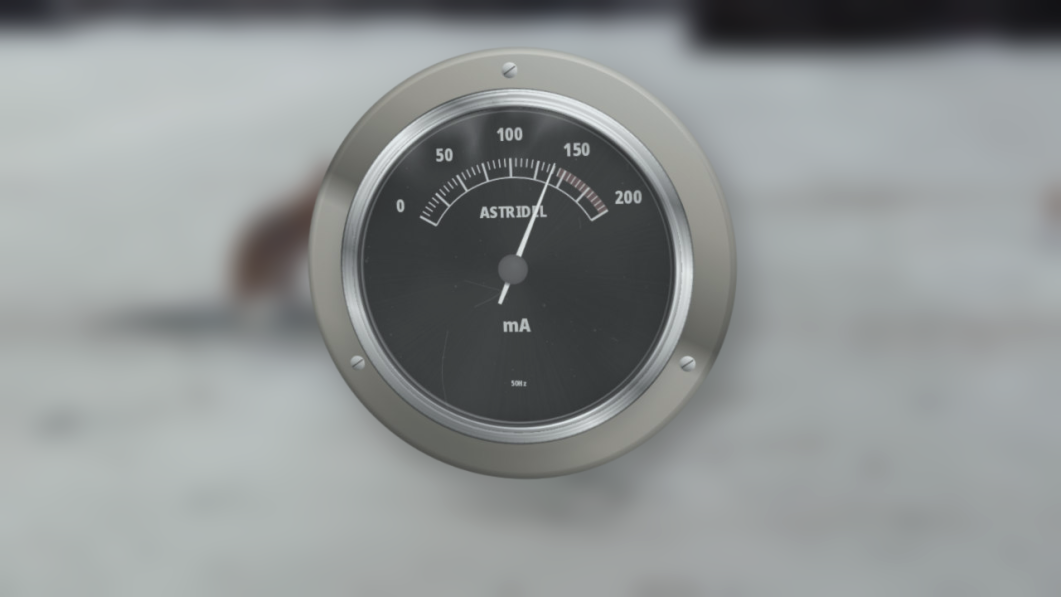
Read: 140 (mA)
